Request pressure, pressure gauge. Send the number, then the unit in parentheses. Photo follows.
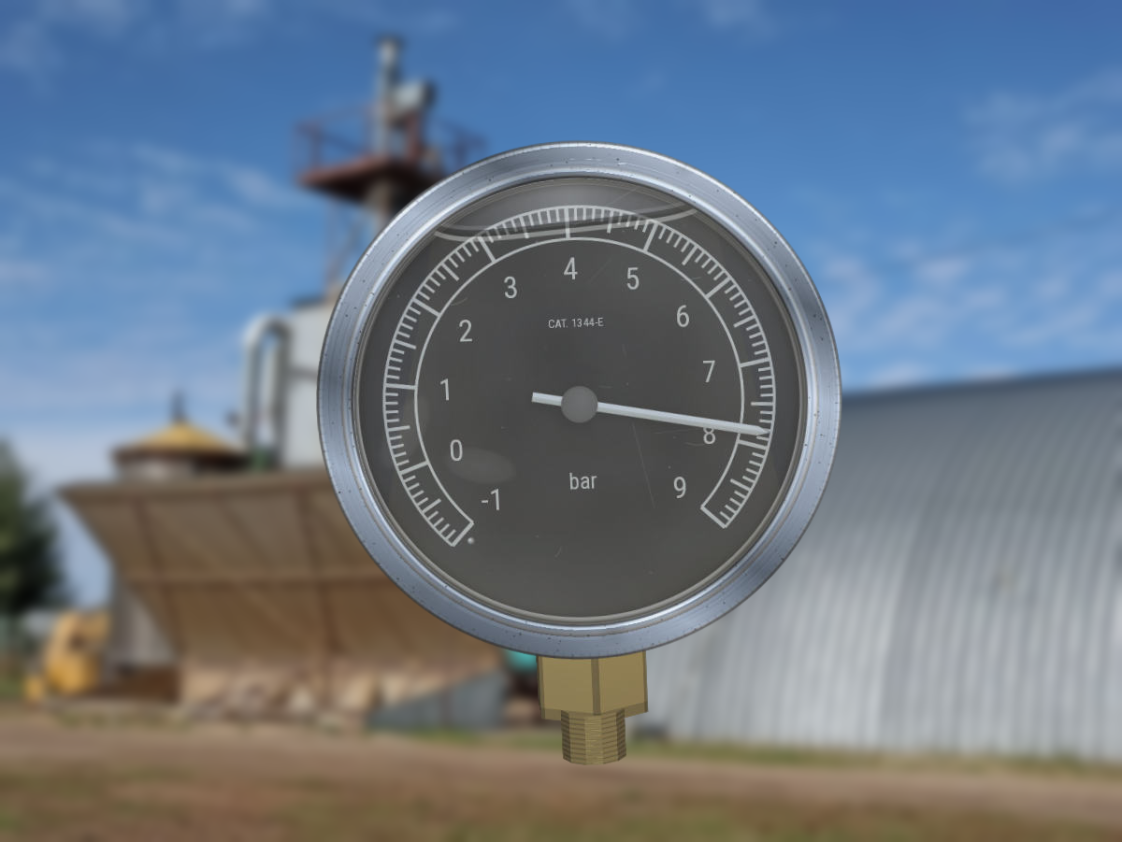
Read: 7.8 (bar)
